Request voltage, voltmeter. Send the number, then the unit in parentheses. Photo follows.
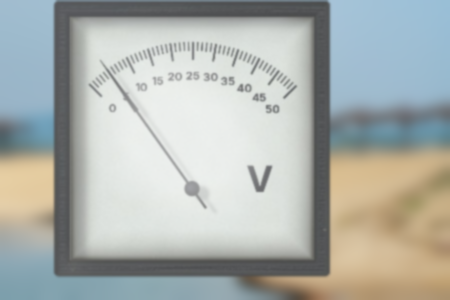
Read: 5 (V)
